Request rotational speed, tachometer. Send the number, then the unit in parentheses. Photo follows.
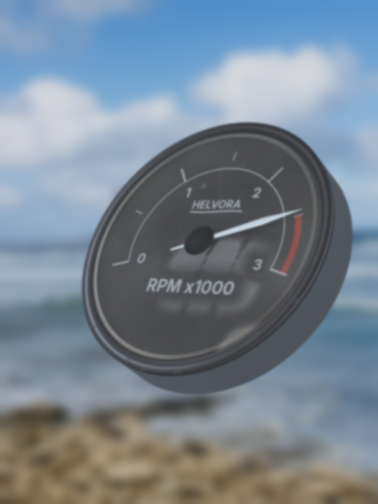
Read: 2500 (rpm)
